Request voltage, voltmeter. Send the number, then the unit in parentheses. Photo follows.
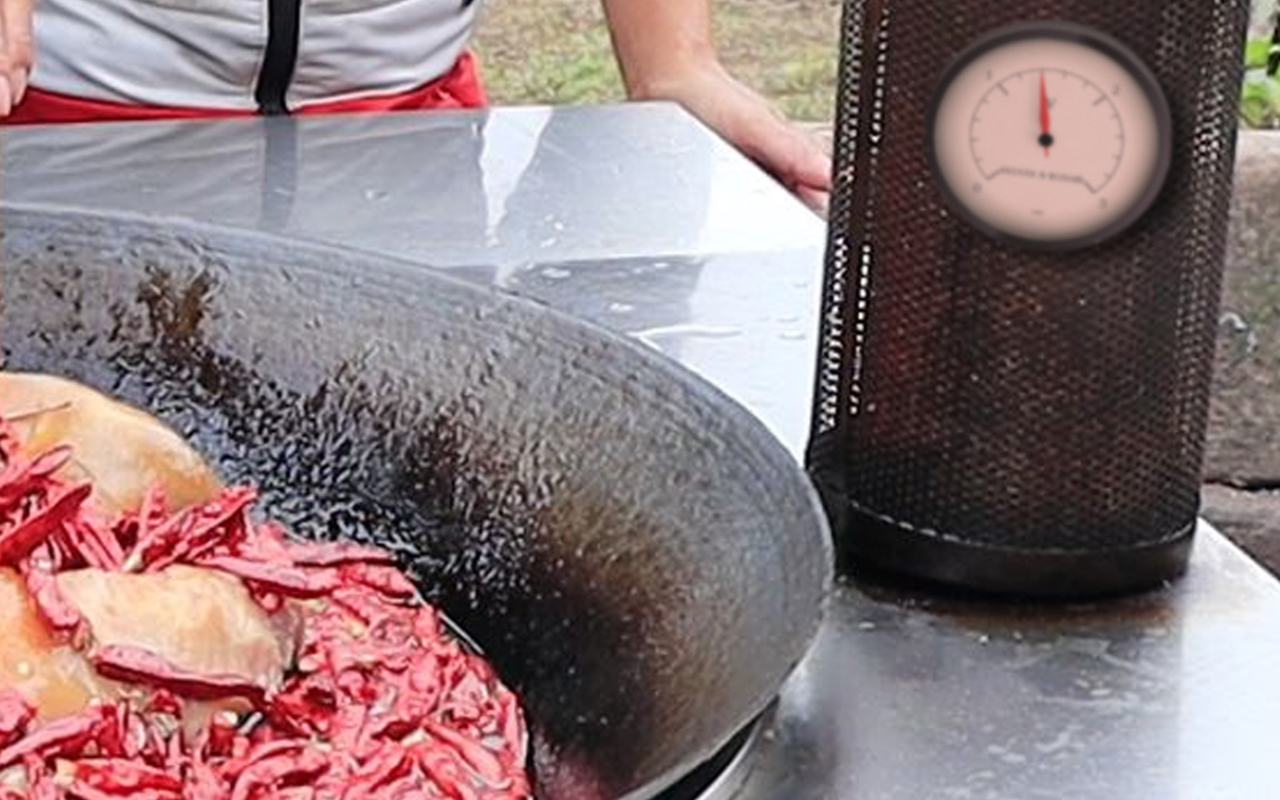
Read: 1.4 (V)
